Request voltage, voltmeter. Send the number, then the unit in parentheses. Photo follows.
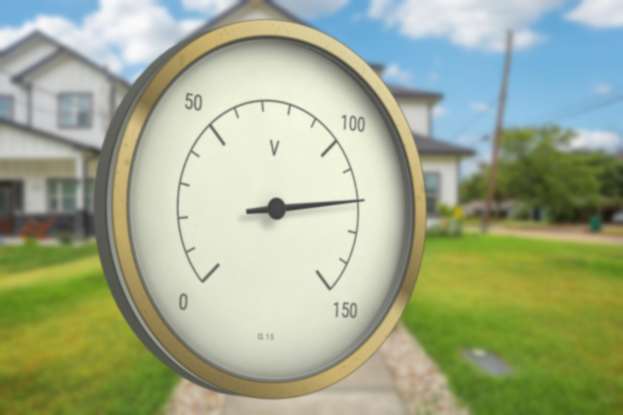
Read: 120 (V)
